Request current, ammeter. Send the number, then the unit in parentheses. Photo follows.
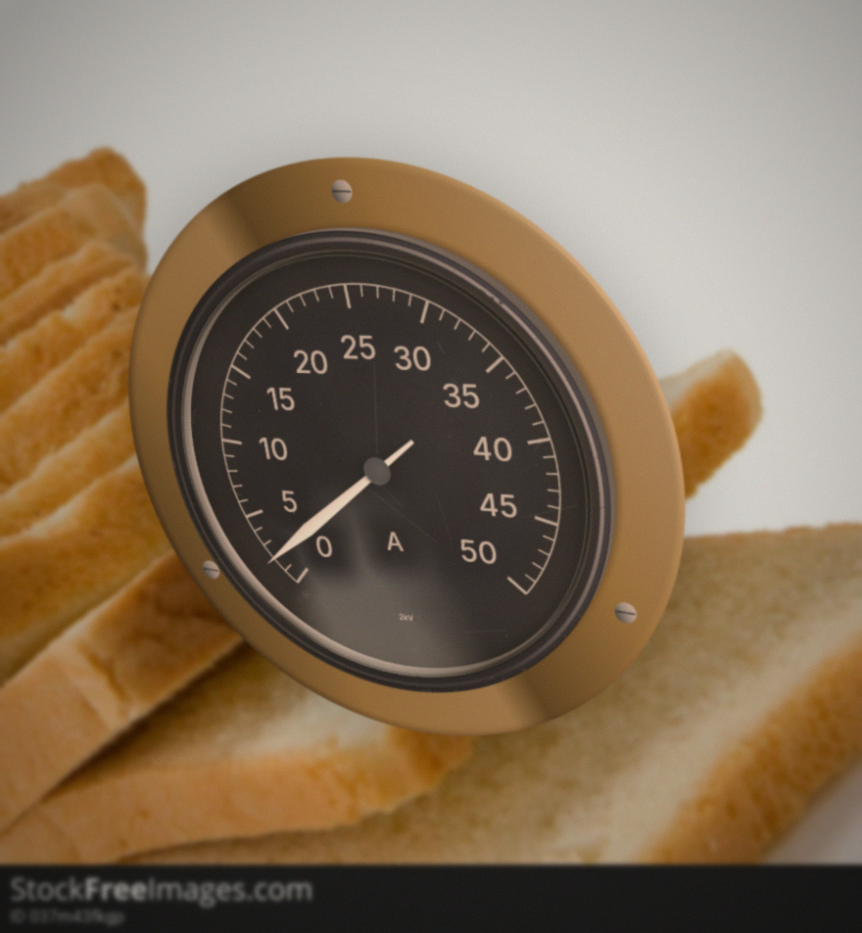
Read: 2 (A)
